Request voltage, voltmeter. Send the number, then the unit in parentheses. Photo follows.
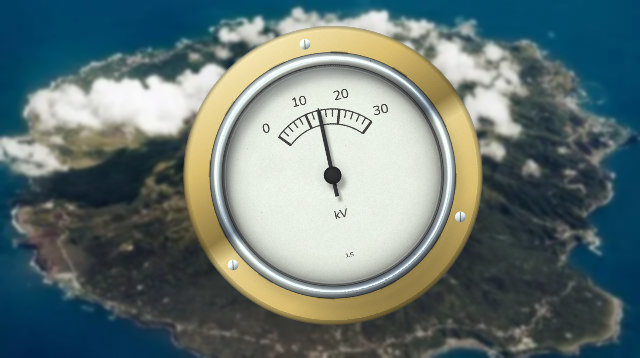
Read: 14 (kV)
